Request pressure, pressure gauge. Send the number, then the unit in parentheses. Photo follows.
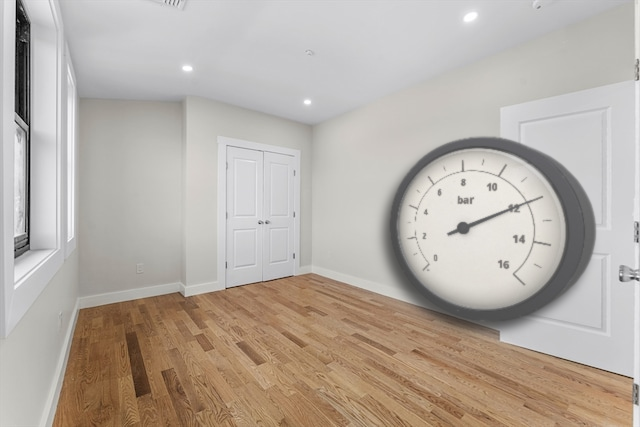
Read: 12 (bar)
